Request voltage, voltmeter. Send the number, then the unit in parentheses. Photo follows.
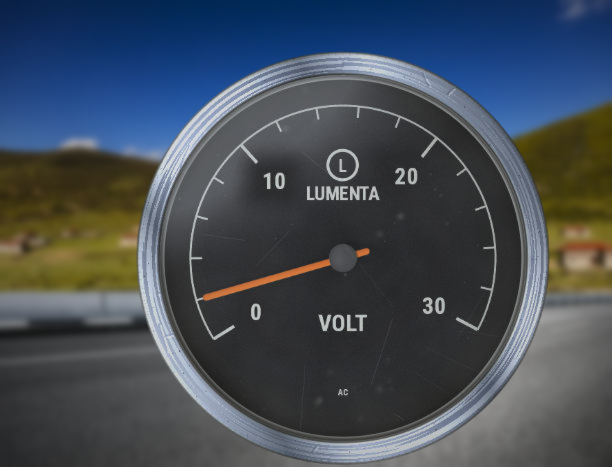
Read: 2 (V)
